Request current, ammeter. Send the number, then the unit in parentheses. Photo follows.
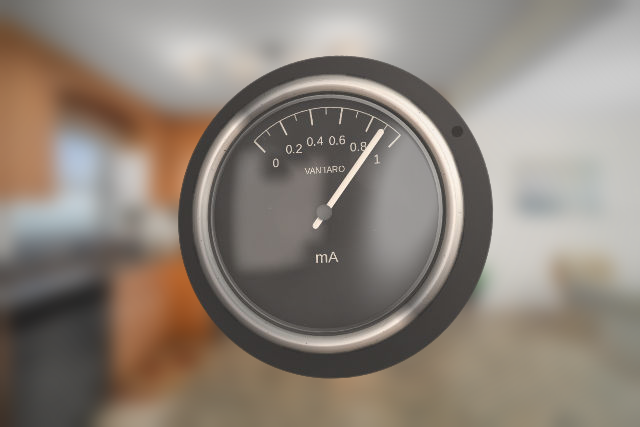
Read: 0.9 (mA)
